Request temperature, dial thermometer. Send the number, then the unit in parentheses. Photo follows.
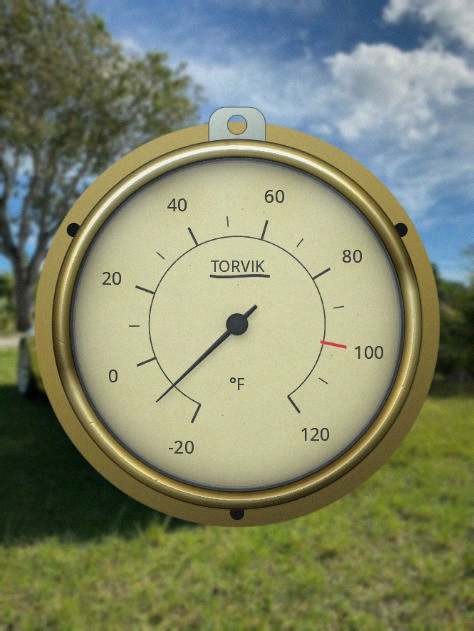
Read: -10 (°F)
